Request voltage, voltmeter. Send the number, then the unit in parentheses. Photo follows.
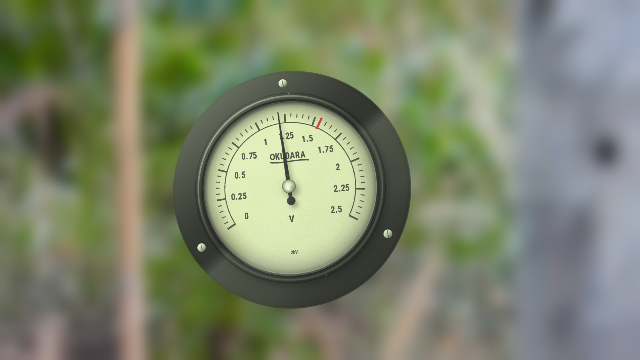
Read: 1.2 (V)
